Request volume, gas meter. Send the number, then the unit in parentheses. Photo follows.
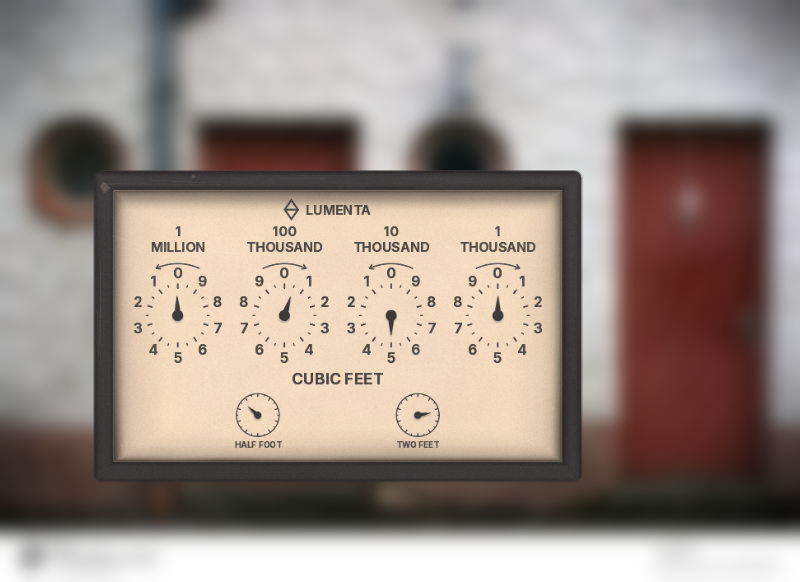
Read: 5000 (ft³)
